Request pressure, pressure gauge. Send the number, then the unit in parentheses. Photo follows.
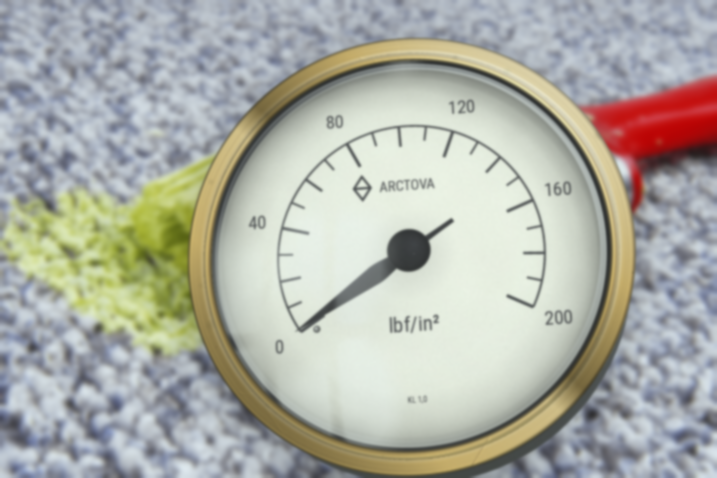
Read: 0 (psi)
